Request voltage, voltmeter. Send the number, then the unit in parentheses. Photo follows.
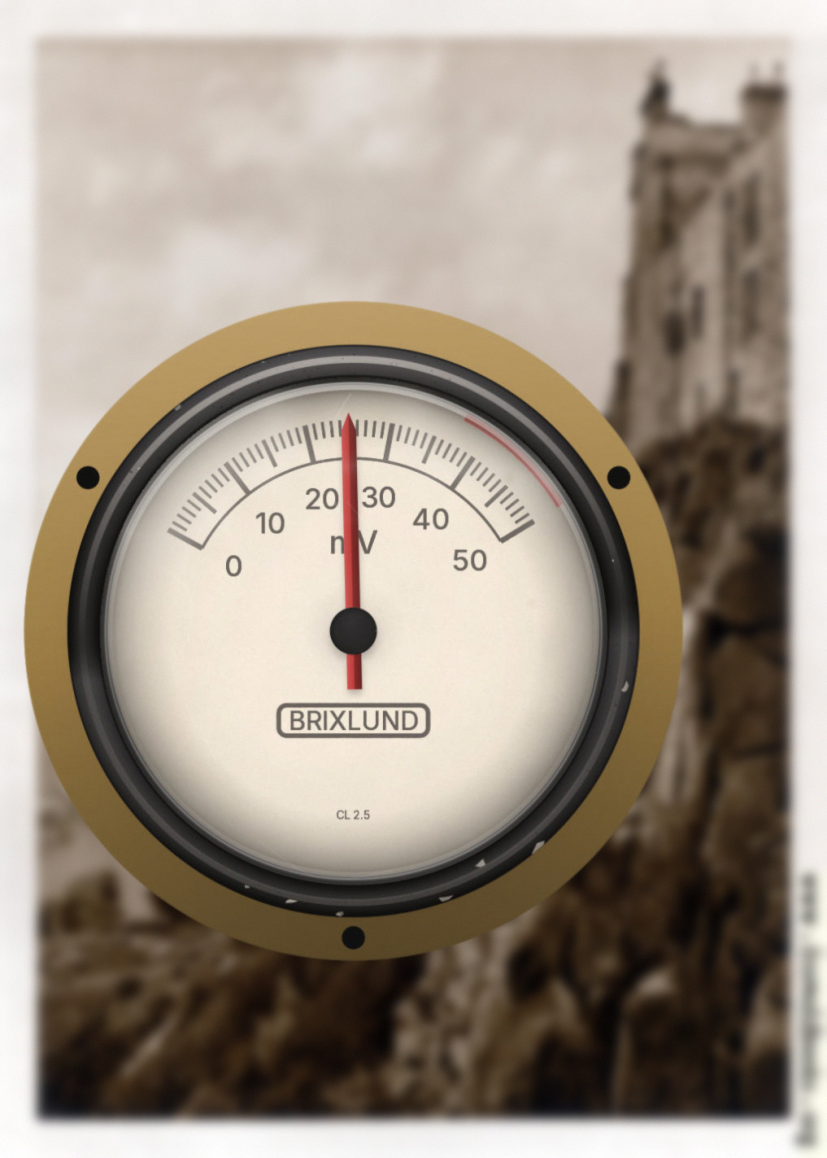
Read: 25 (mV)
